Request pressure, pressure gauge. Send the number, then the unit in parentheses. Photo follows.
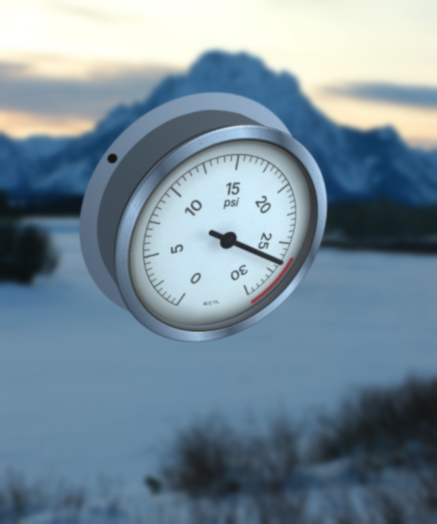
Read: 26.5 (psi)
